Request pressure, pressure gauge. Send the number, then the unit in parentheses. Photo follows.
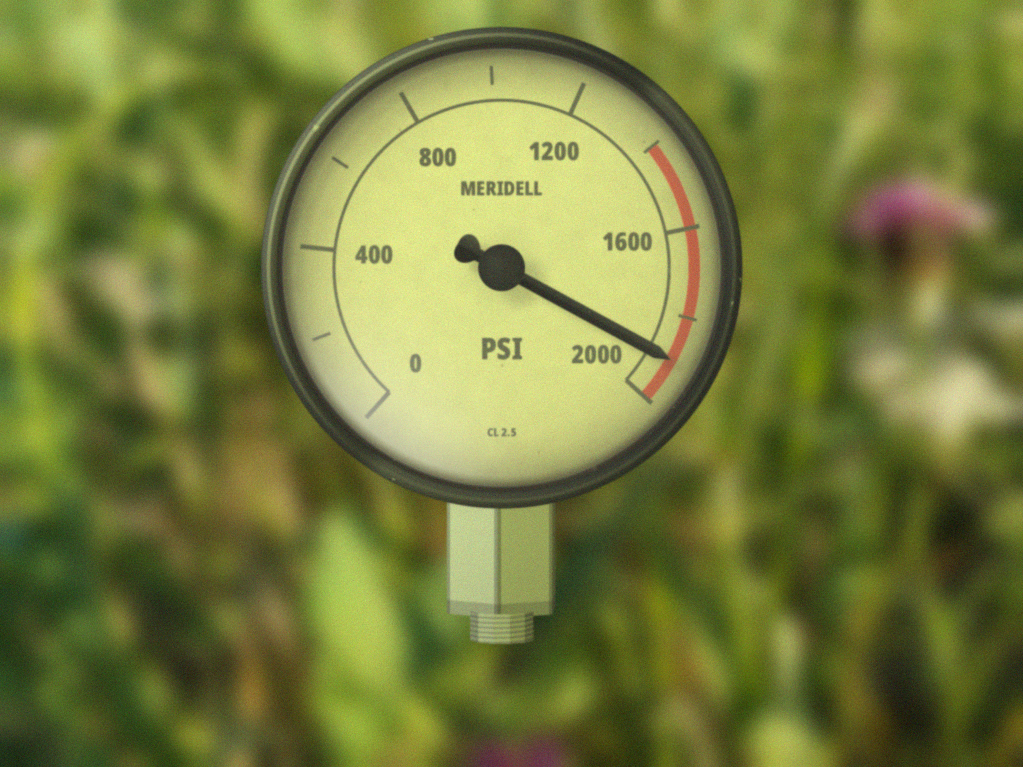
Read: 1900 (psi)
